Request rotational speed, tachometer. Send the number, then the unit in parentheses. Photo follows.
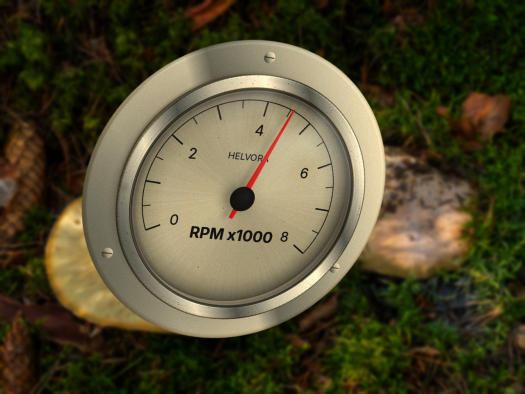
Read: 4500 (rpm)
